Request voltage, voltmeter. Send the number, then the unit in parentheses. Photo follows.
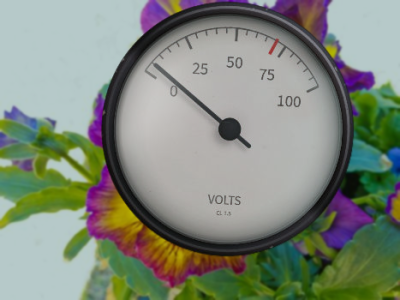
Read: 5 (V)
